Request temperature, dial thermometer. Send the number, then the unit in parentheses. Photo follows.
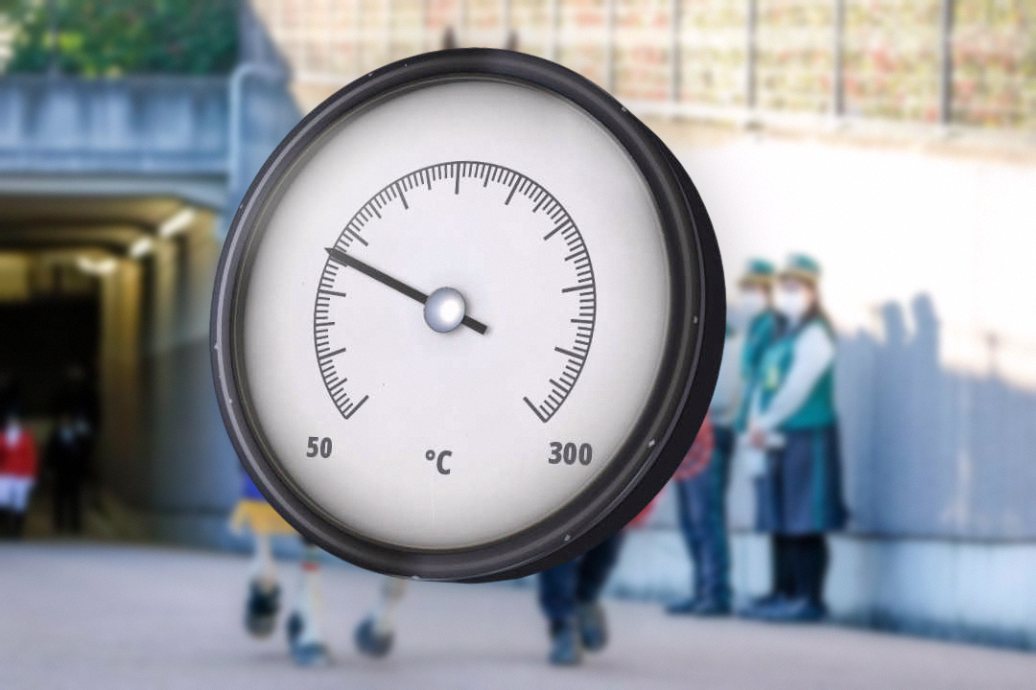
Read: 115 (°C)
